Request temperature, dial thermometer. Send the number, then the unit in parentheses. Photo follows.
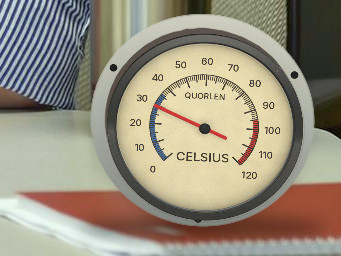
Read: 30 (°C)
